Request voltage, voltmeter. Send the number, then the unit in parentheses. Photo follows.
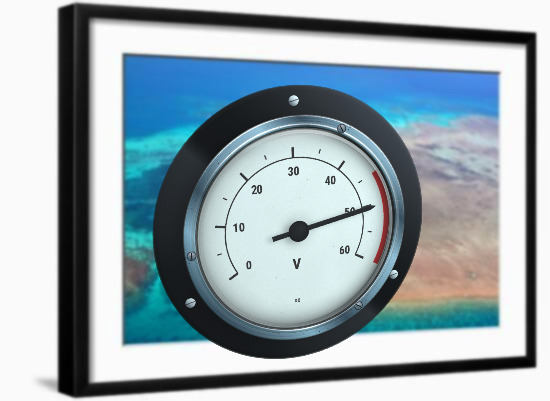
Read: 50 (V)
